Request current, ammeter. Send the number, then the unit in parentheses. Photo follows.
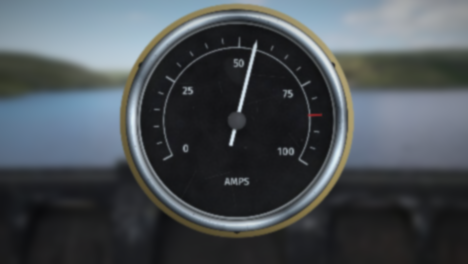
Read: 55 (A)
